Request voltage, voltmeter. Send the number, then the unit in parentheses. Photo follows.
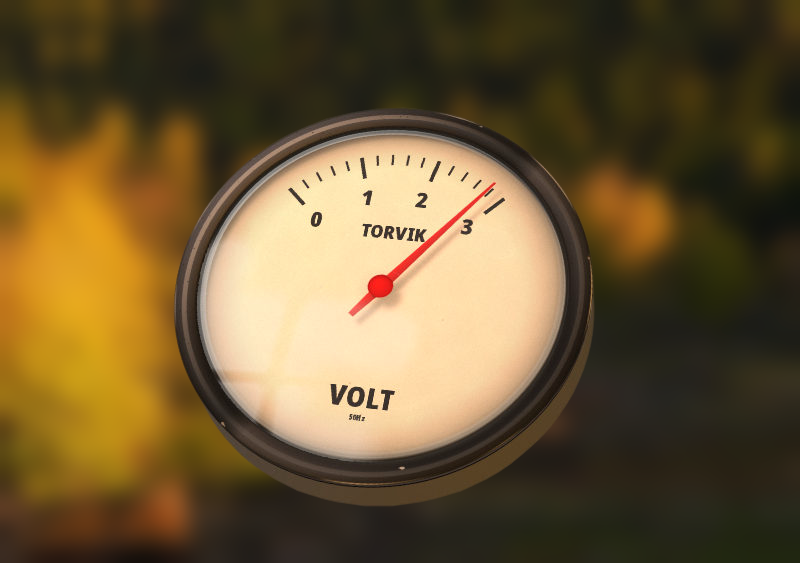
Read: 2.8 (V)
